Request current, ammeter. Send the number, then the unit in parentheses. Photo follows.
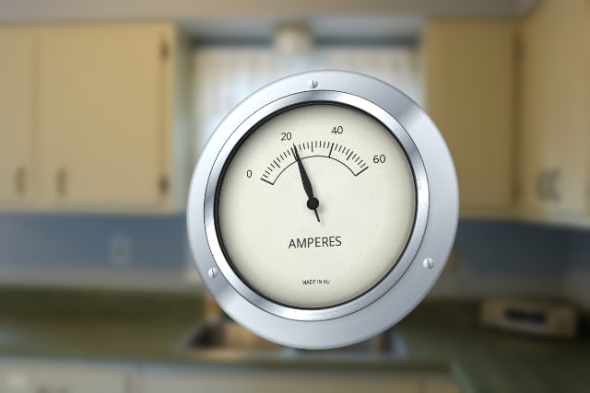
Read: 22 (A)
